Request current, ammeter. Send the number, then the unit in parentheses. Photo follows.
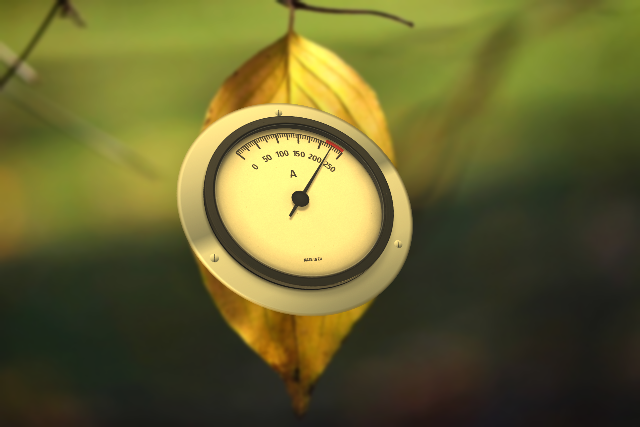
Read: 225 (A)
